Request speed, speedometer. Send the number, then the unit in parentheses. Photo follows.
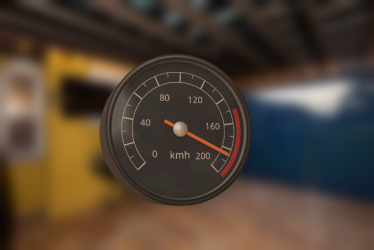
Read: 185 (km/h)
